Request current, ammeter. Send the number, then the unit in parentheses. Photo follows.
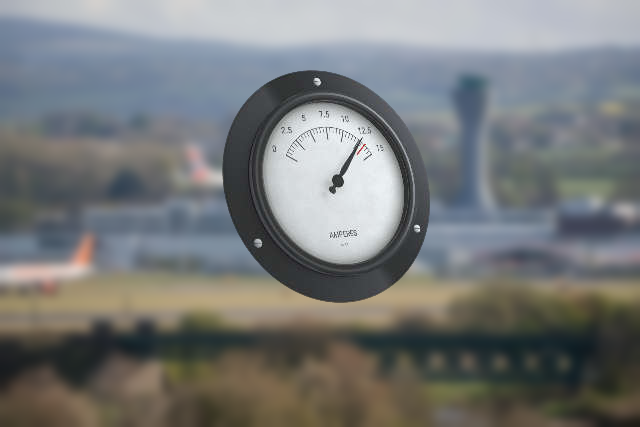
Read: 12.5 (A)
